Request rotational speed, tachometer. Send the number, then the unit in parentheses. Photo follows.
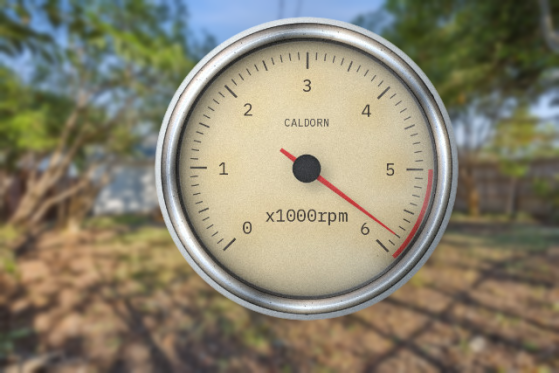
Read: 5800 (rpm)
